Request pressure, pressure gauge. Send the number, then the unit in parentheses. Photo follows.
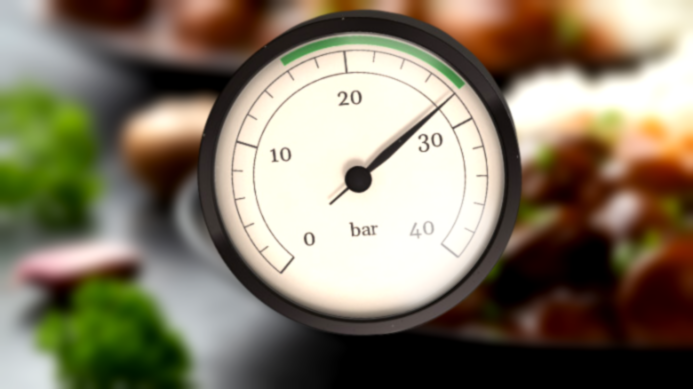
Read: 28 (bar)
